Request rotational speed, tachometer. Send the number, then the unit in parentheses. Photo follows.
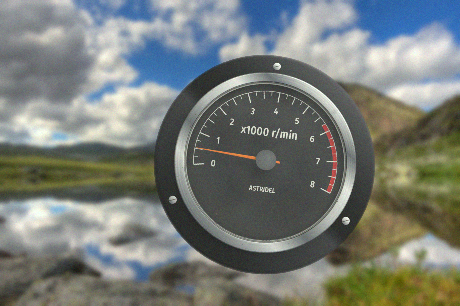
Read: 500 (rpm)
